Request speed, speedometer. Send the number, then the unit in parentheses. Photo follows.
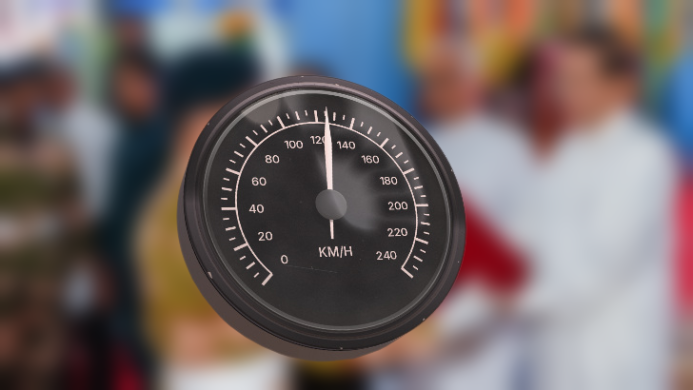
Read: 125 (km/h)
